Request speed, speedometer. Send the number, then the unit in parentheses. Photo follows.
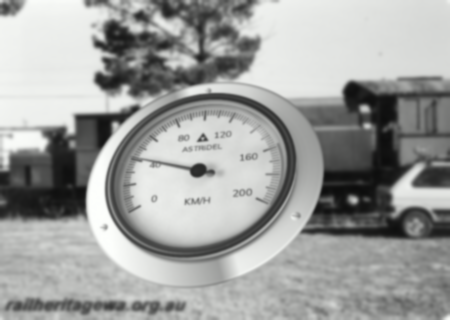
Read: 40 (km/h)
